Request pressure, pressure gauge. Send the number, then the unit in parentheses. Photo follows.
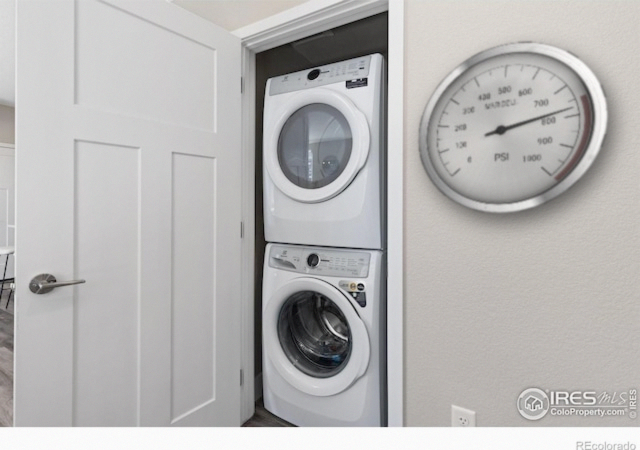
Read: 775 (psi)
